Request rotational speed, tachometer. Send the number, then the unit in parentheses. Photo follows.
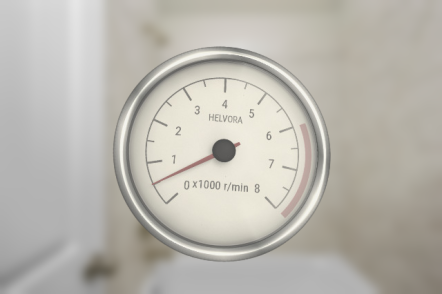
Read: 500 (rpm)
